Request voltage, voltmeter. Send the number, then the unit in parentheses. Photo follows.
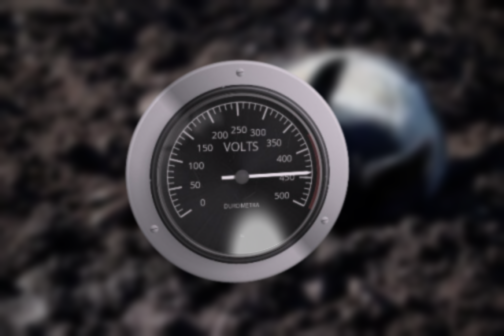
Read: 440 (V)
